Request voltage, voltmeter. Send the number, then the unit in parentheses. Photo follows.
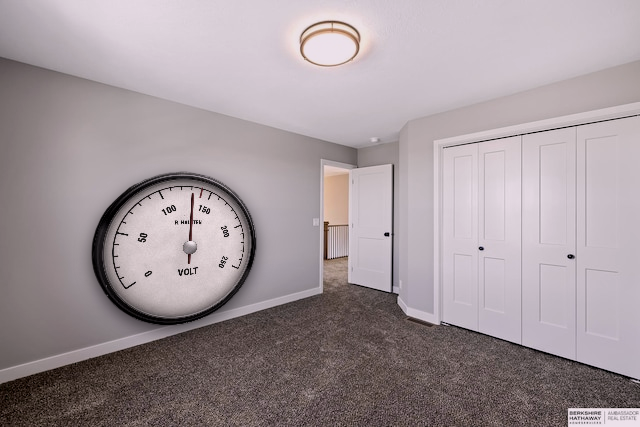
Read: 130 (V)
